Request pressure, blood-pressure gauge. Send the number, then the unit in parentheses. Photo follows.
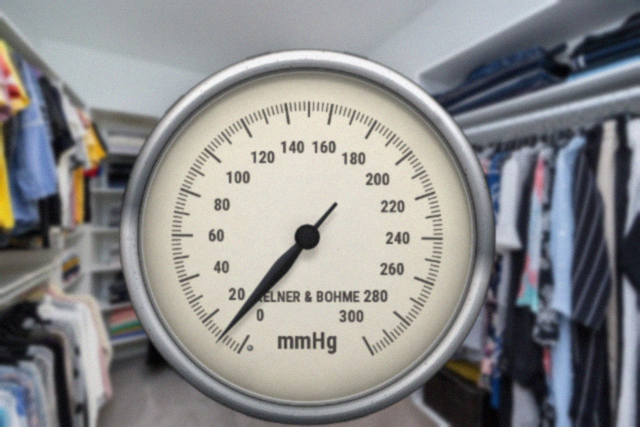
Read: 10 (mmHg)
